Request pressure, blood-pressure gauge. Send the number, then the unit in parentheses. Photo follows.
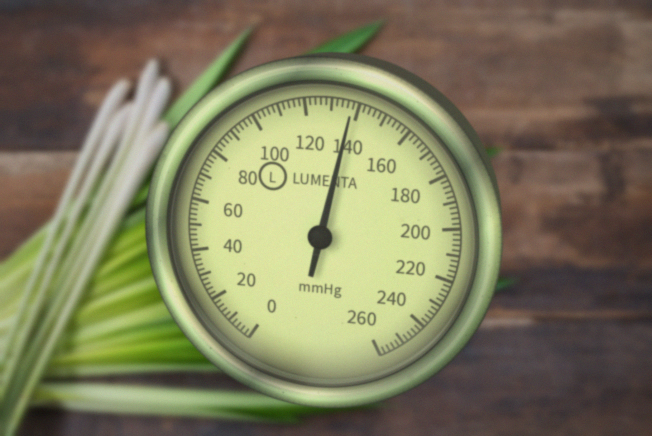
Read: 138 (mmHg)
